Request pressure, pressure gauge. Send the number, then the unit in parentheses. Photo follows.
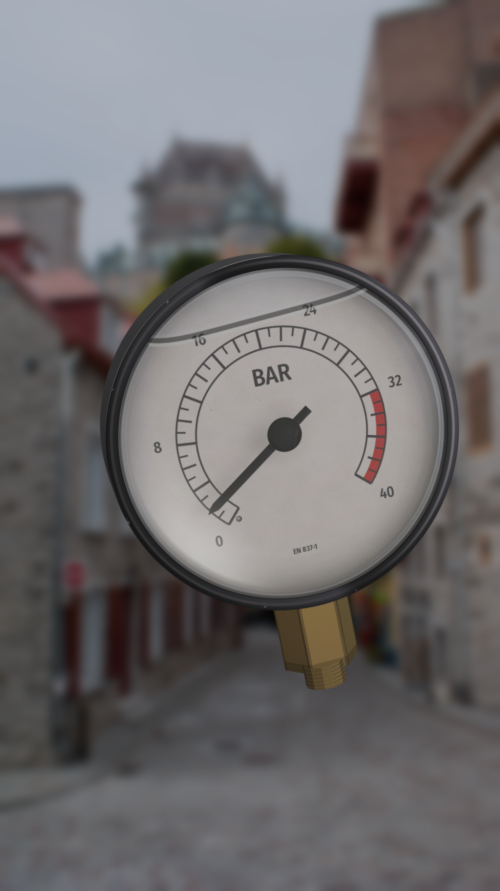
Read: 2 (bar)
